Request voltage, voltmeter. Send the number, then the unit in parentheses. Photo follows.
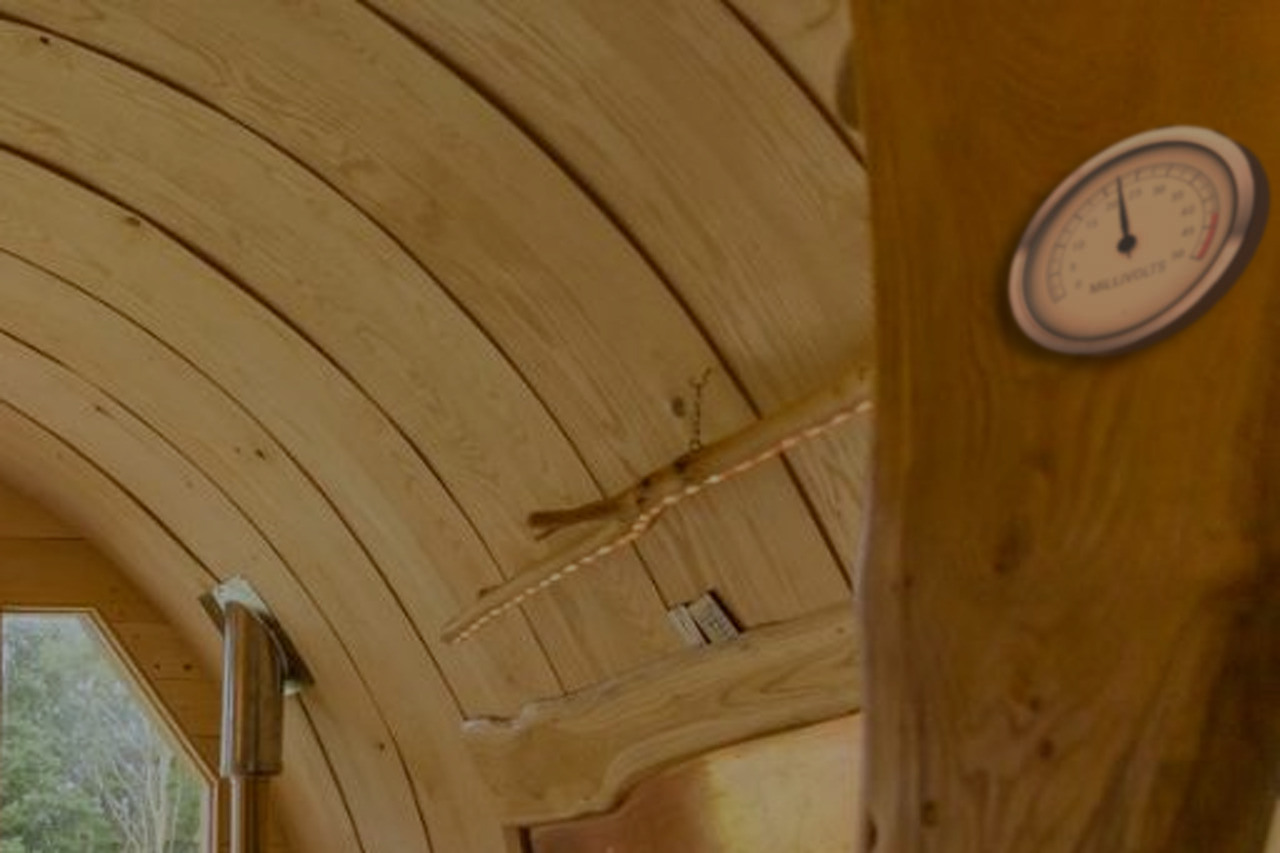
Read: 22.5 (mV)
